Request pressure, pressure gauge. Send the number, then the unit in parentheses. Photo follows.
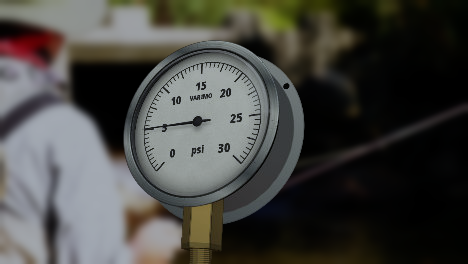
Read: 5 (psi)
